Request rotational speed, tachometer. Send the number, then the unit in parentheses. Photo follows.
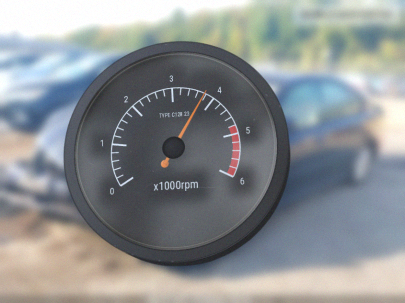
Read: 3800 (rpm)
